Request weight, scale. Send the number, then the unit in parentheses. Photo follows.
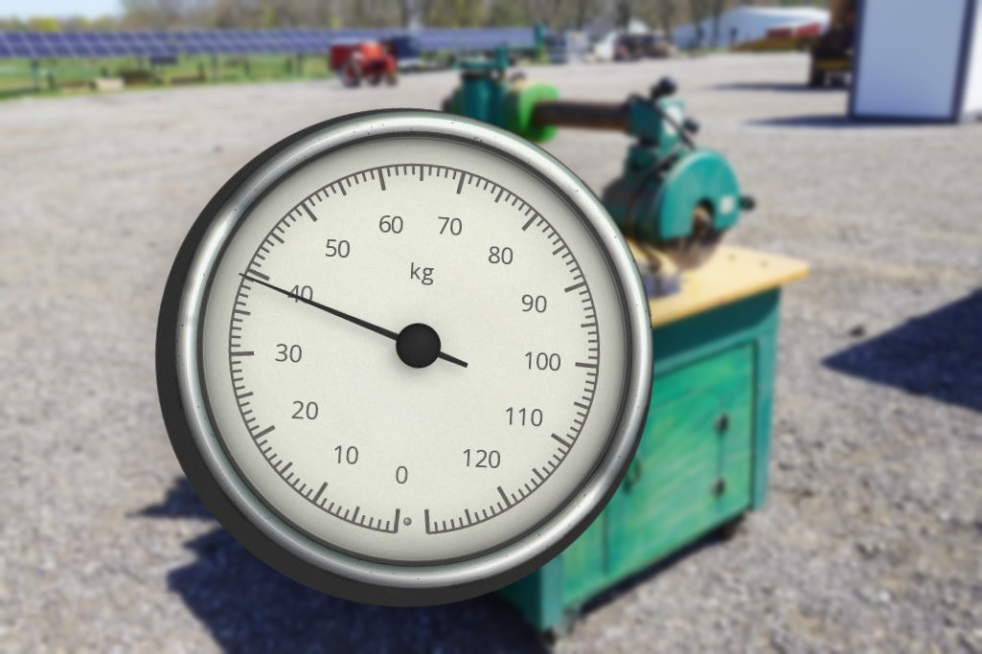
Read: 39 (kg)
